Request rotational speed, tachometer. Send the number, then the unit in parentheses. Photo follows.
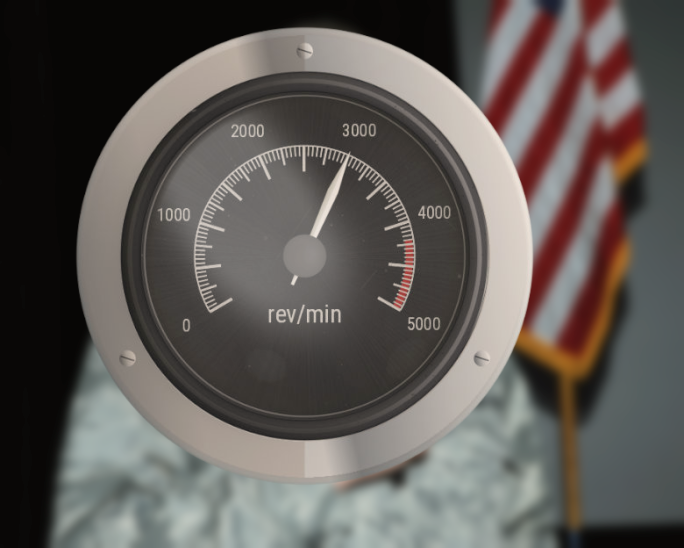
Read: 3000 (rpm)
